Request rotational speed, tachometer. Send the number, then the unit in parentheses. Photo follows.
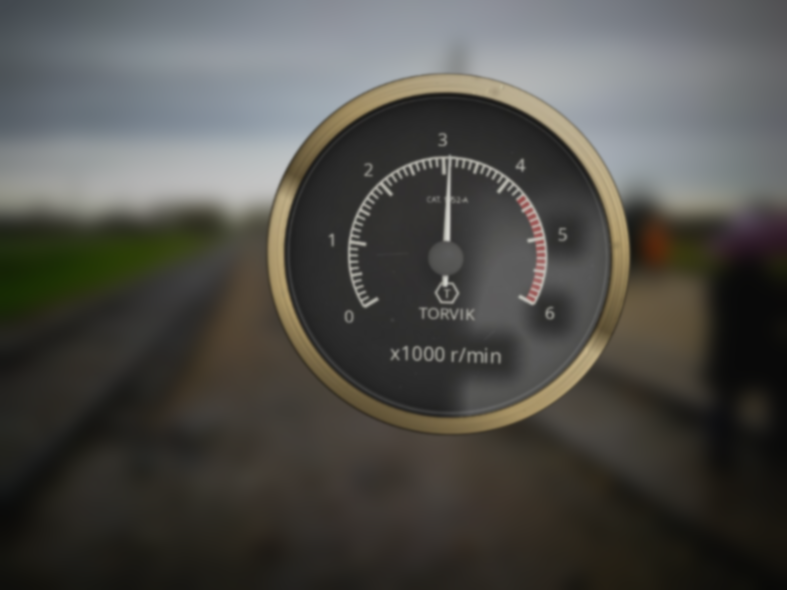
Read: 3100 (rpm)
